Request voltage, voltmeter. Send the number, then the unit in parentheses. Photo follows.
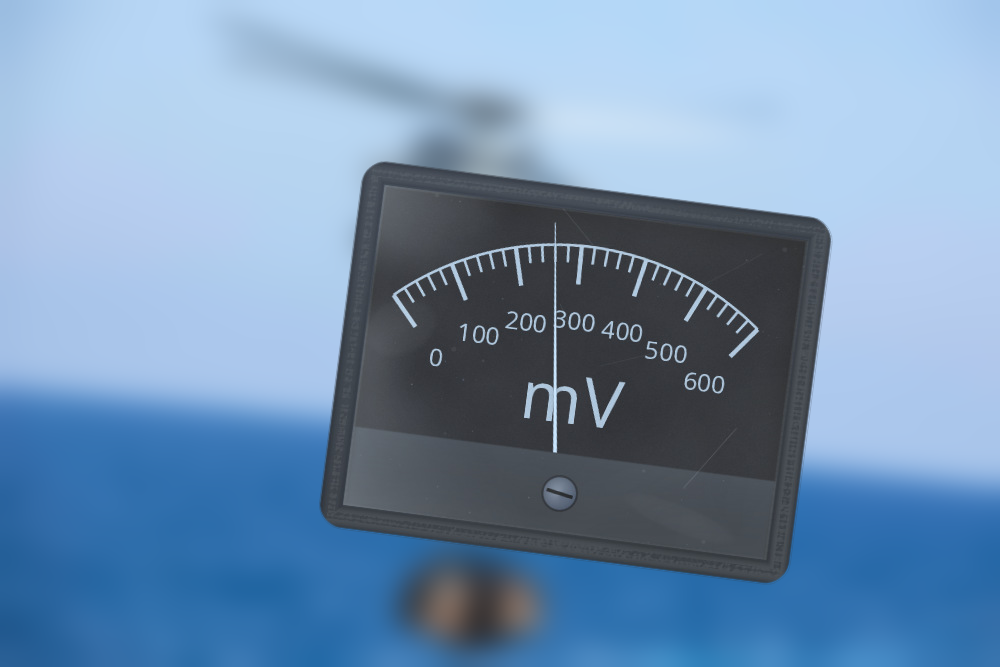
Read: 260 (mV)
